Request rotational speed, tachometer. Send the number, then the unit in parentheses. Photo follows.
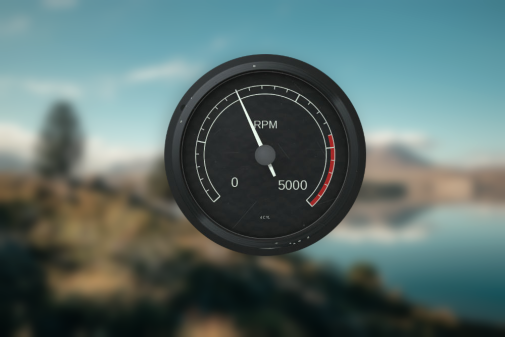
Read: 2000 (rpm)
